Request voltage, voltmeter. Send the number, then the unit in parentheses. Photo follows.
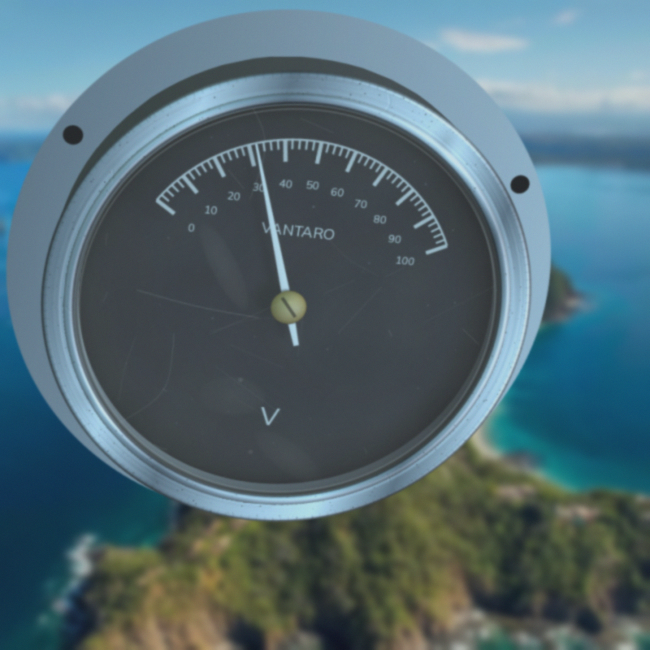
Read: 32 (V)
